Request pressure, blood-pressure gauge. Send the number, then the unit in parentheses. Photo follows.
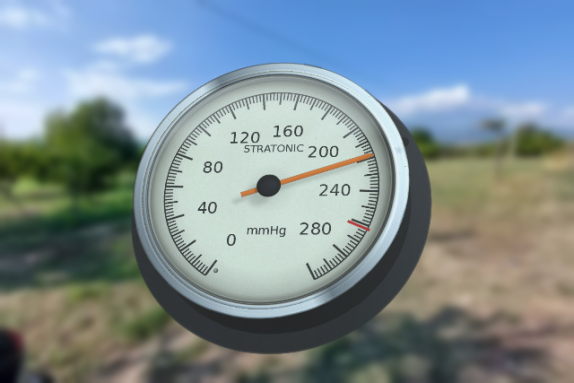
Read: 220 (mmHg)
